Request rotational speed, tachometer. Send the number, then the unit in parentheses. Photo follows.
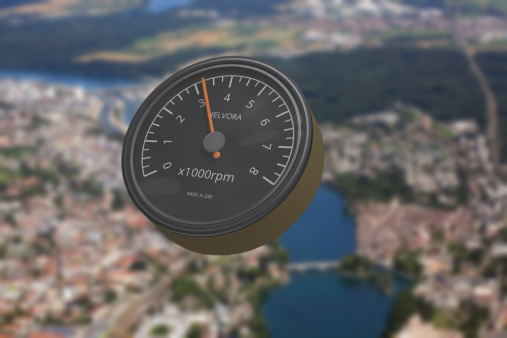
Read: 3250 (rpm)
